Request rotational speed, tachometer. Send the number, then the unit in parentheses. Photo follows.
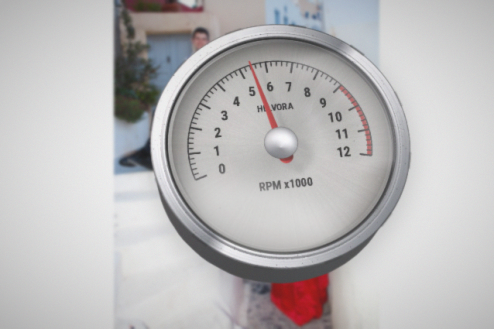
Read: 5400 (rpm)
